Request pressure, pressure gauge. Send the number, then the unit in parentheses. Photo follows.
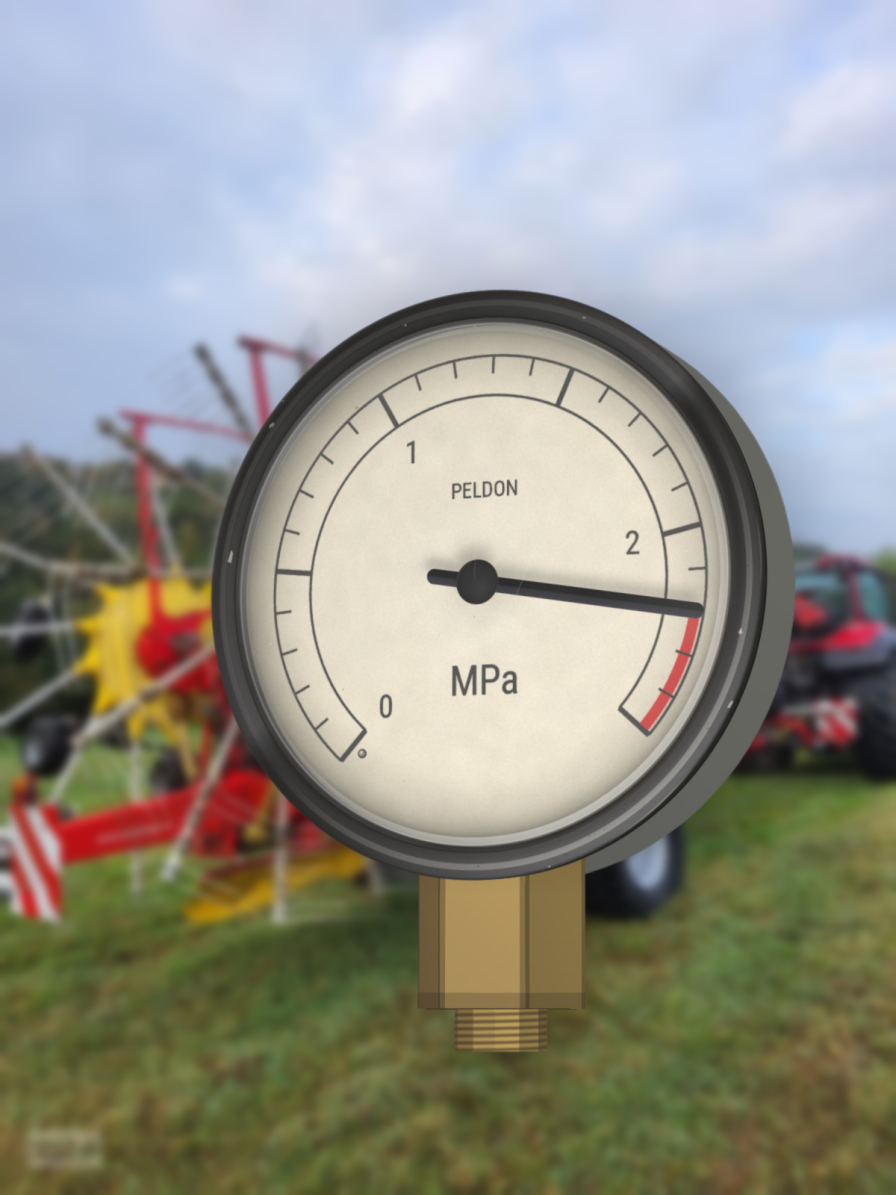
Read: 2.2 (MPa)
